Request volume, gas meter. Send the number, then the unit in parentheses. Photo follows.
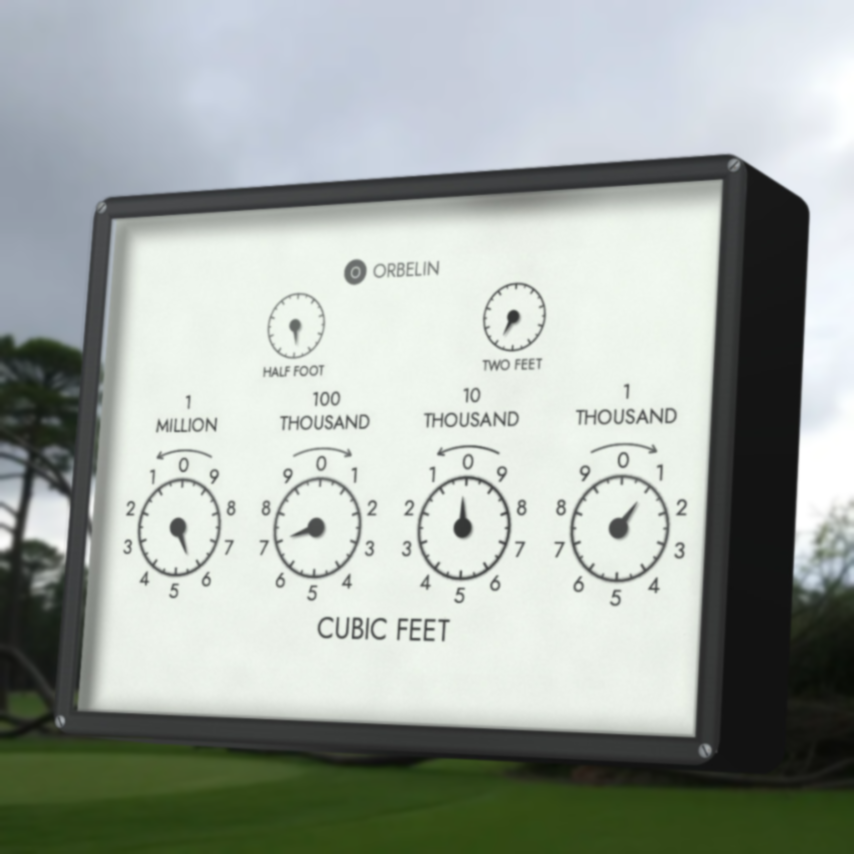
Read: 570100 (ft³)
